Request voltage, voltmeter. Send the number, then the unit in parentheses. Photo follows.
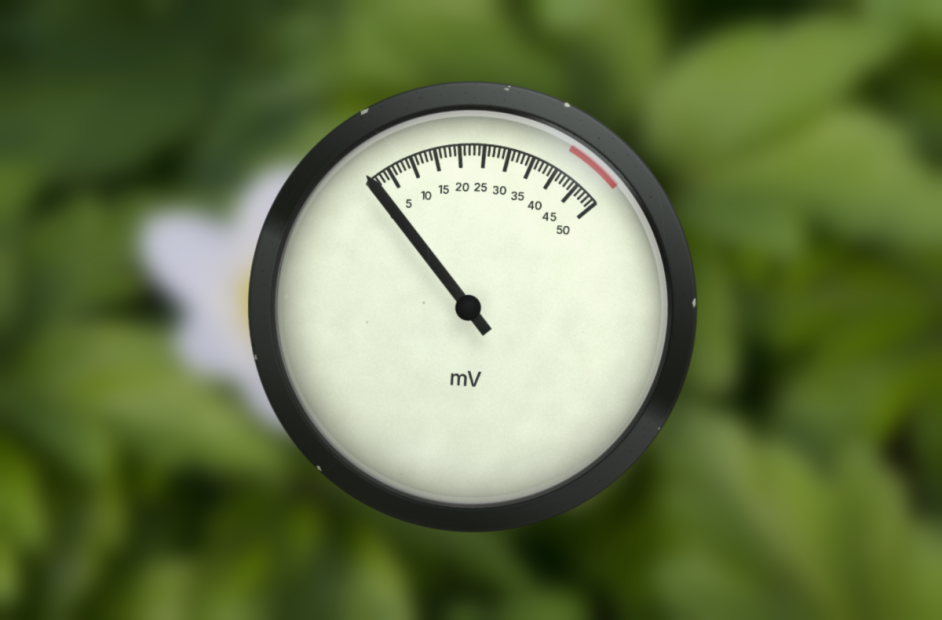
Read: 1 (mV)
